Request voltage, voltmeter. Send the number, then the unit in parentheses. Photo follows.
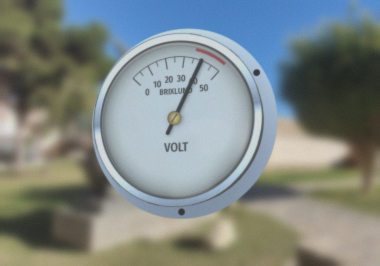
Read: 40 (V)
